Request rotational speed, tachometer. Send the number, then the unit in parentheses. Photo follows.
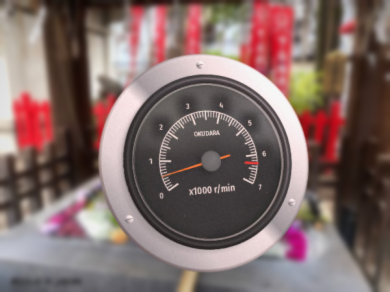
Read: 500 (rpm)
